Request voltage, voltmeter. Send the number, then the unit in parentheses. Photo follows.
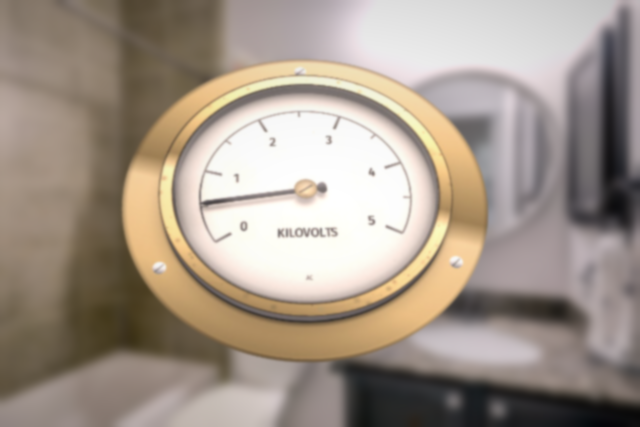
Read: 0.5 (kV)
